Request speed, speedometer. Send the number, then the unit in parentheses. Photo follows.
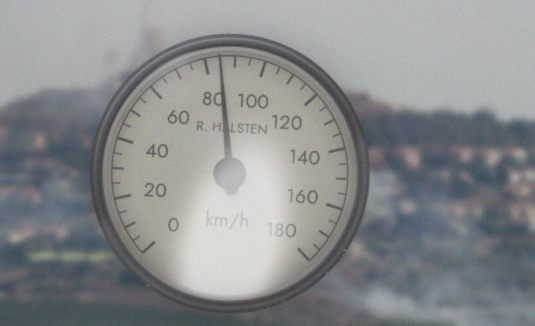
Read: 85 (km/h)
